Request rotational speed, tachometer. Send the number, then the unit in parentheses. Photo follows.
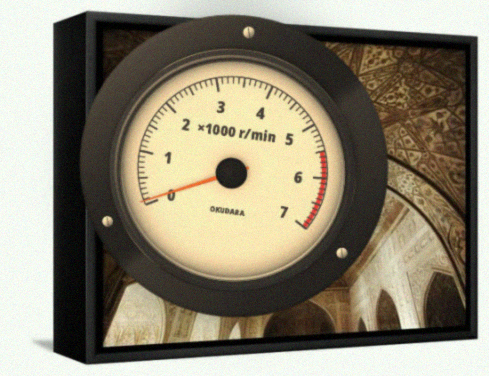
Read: 100 (rpm)
